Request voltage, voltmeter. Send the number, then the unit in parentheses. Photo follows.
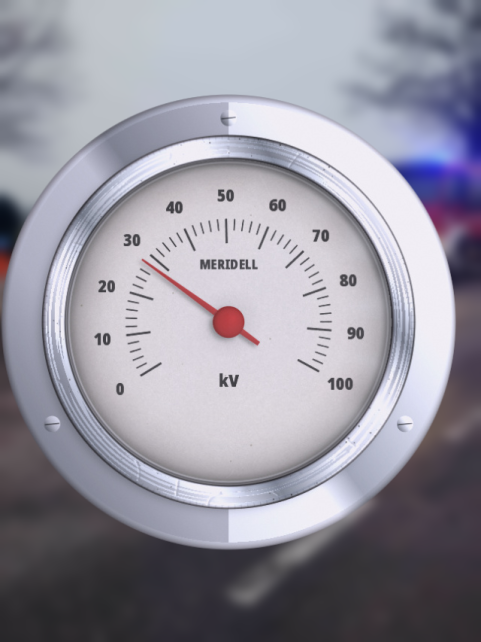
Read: 28 (kV)
